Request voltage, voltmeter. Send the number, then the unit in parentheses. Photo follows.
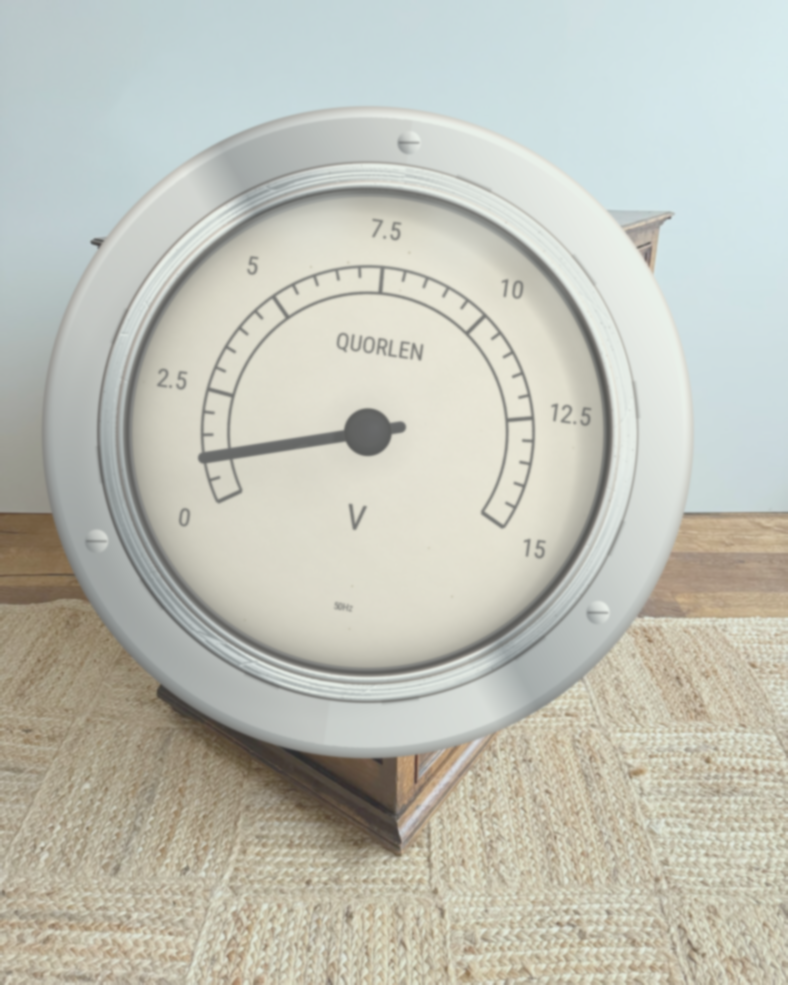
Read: 1 (V)
